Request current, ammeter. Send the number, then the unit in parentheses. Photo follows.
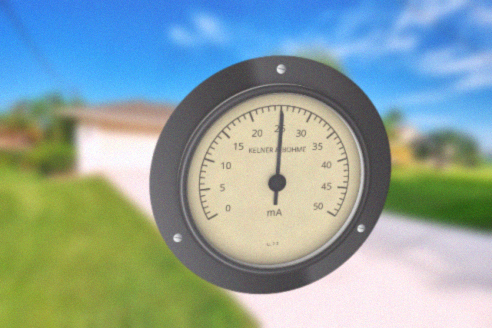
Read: 25 (mA)
